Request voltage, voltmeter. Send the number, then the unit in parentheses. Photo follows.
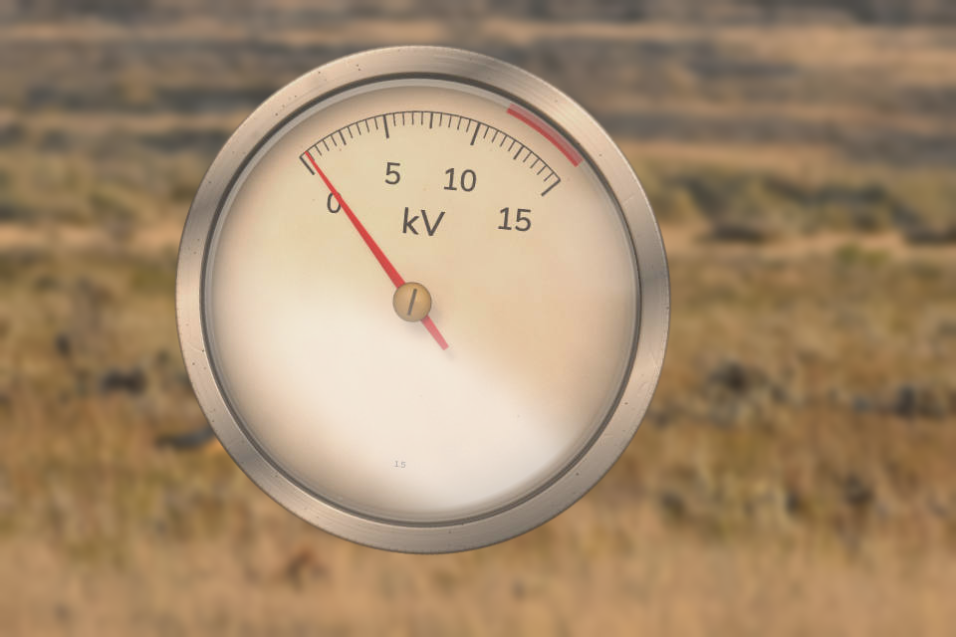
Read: 0.5 (kV)
